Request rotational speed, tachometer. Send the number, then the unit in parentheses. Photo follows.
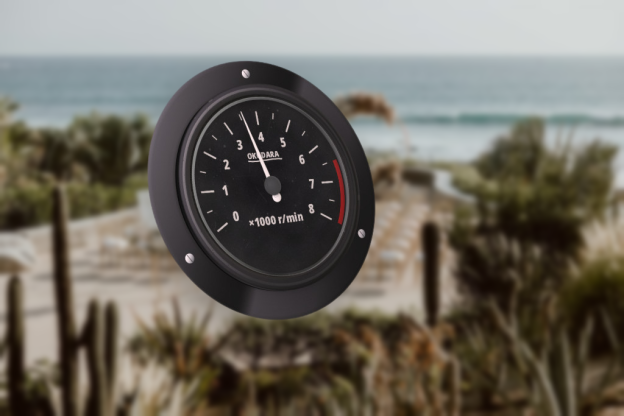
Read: 3500 (rpm)
